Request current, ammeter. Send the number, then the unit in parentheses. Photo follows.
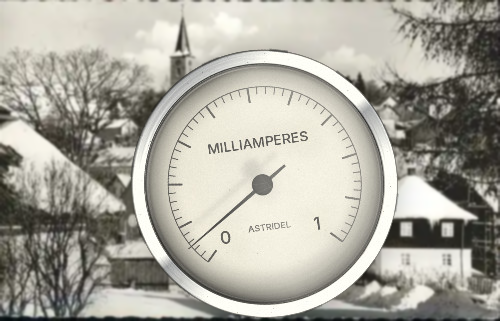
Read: 0.05 (mA)
